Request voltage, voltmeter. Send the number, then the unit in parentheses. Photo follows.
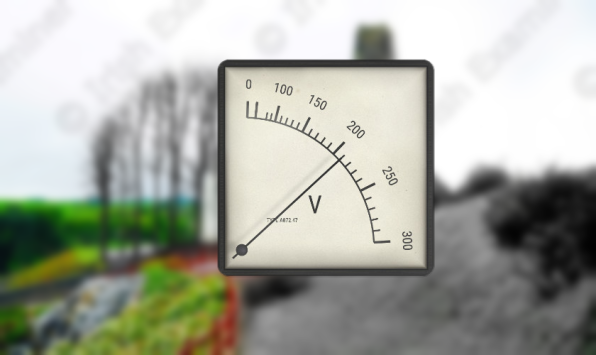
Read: 210 (V)
